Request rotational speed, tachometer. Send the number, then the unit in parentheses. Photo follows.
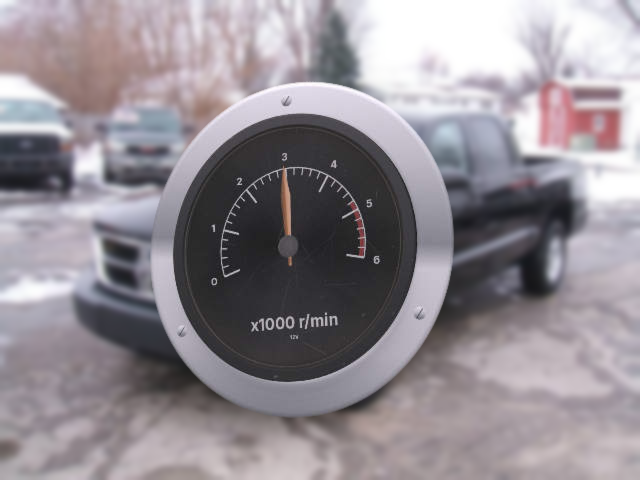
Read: 3000 (rpm)
